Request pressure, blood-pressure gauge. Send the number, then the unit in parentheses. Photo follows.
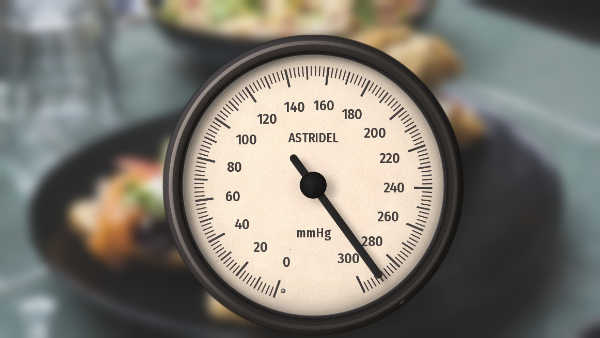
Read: 290 (mmHg)
